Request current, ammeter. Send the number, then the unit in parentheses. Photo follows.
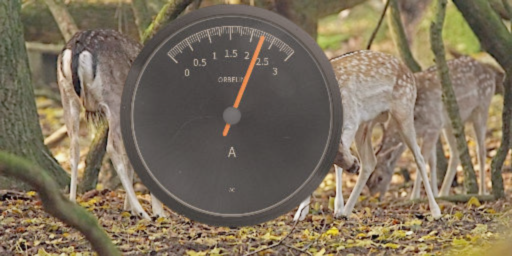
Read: 2.25 (A)
